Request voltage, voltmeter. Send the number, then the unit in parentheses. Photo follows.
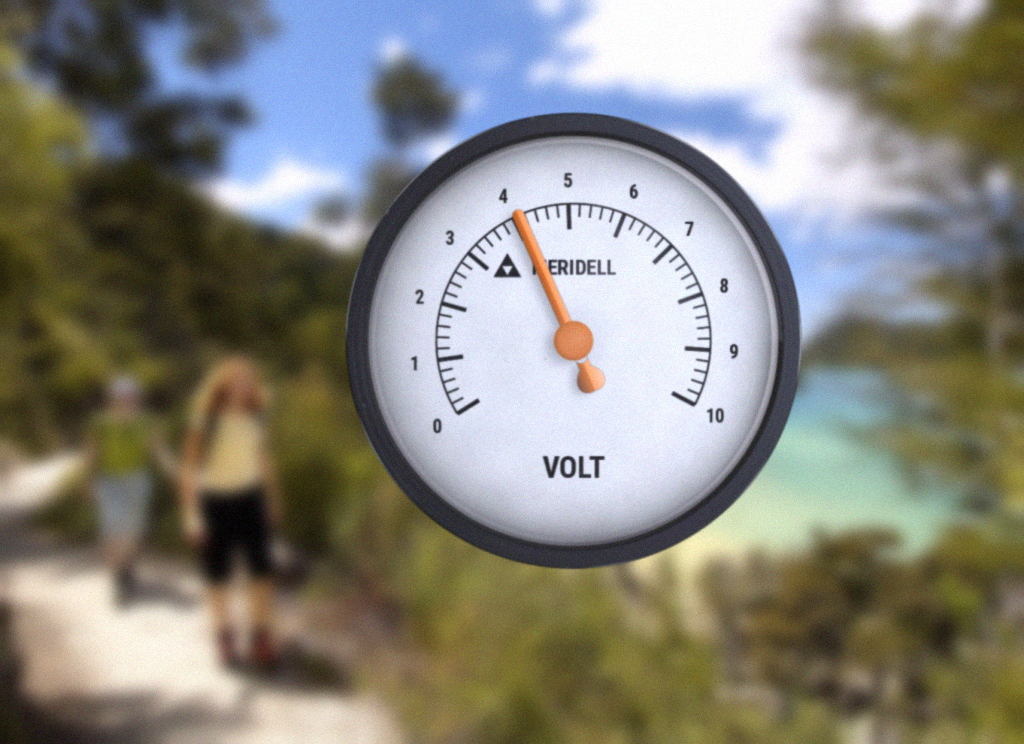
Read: 4.1 (V)
